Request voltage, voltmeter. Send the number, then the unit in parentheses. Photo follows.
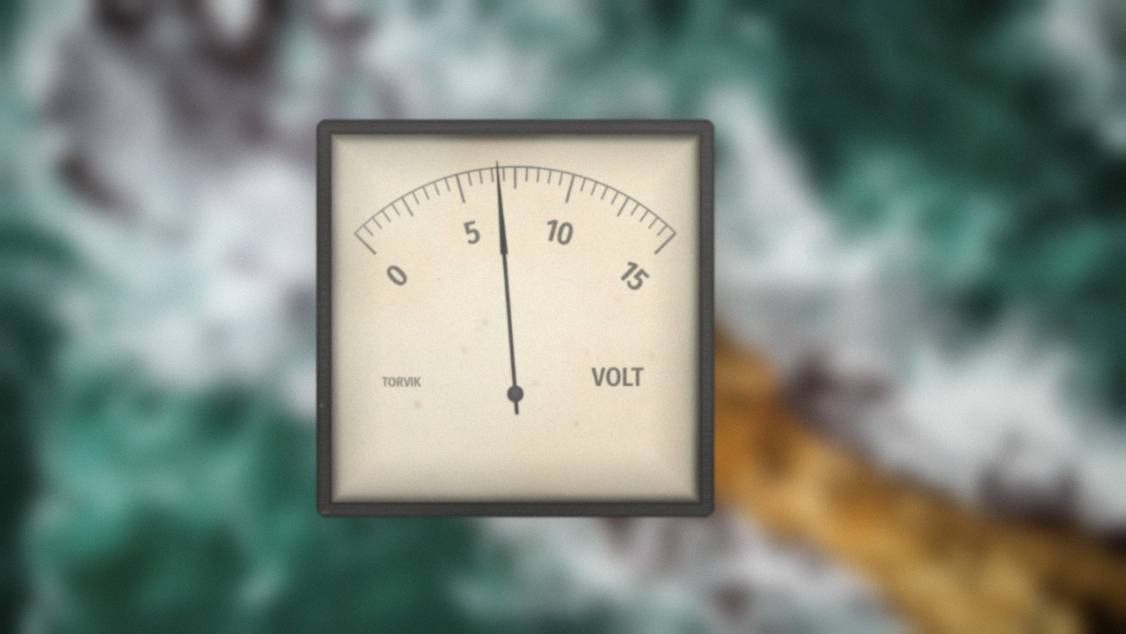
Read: 6.75 (V)
